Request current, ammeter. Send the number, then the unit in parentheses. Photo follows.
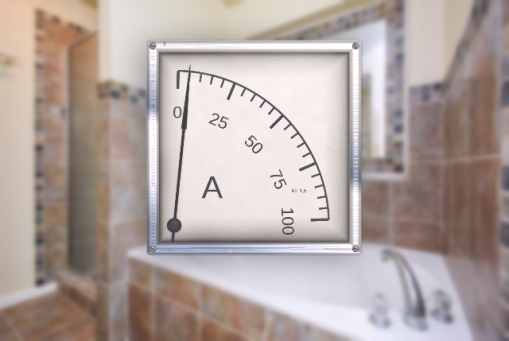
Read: 5 (A)
